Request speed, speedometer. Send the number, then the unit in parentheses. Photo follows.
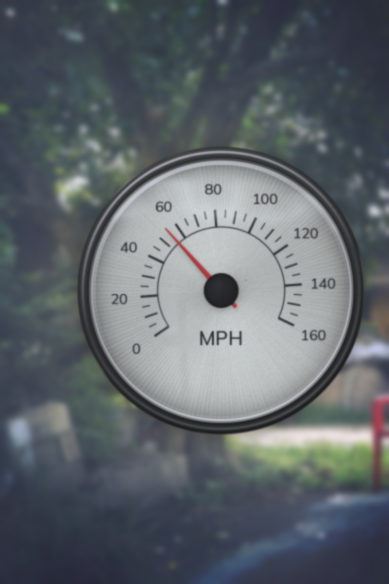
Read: 55 (mph)
